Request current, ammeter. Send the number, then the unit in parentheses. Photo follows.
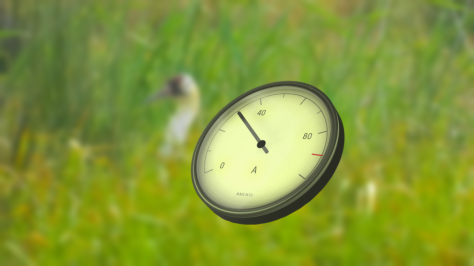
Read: 30 (A)
